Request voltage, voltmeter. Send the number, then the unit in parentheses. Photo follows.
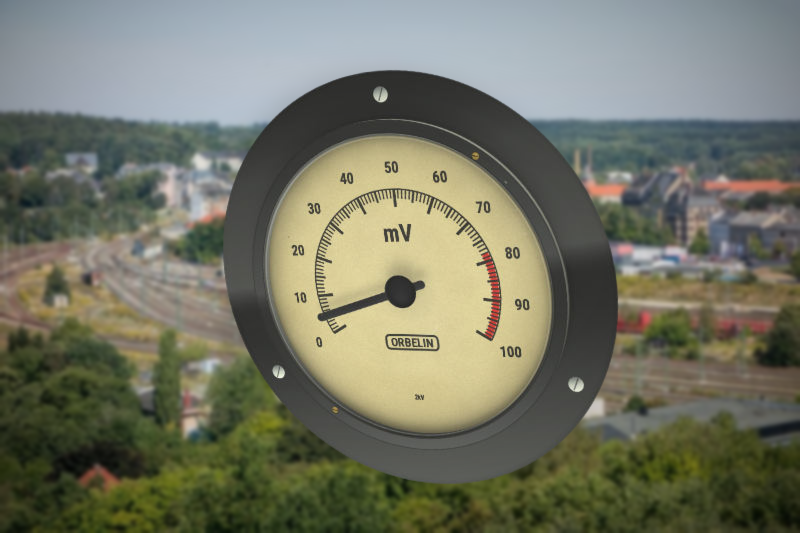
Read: 5 (mV)
